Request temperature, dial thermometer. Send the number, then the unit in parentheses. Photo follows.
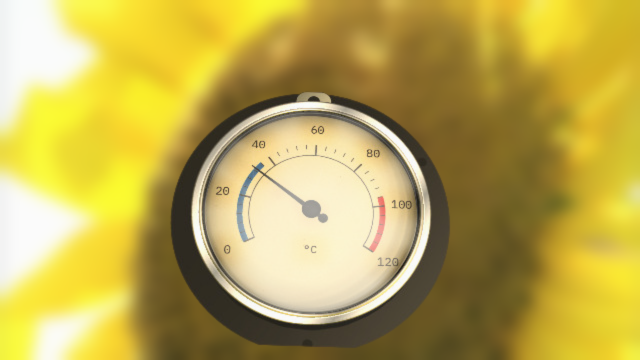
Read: 32 (°C)
